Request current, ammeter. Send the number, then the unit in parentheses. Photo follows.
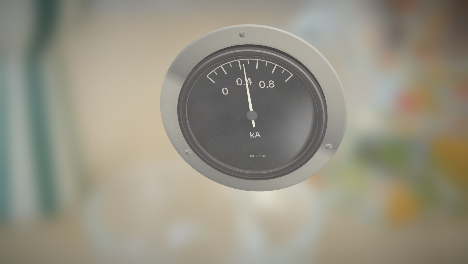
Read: 0.45 (kA)
